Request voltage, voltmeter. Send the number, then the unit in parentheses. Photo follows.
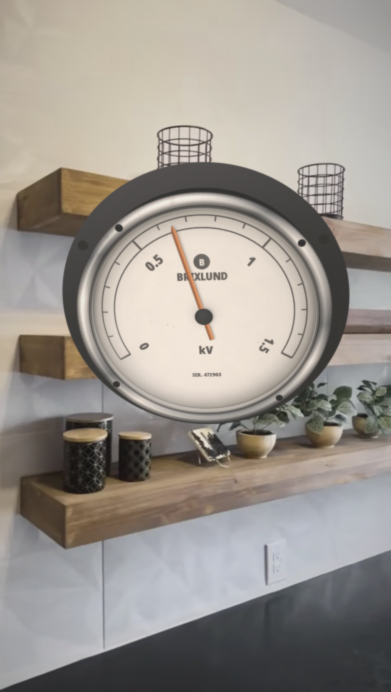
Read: 0.65 (kV)
